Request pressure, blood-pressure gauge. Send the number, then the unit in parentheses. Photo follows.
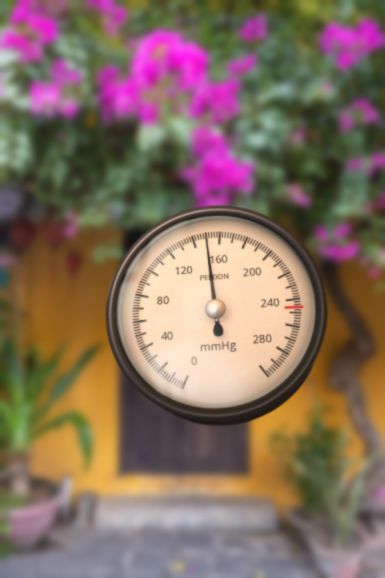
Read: 150 (mmHg)
